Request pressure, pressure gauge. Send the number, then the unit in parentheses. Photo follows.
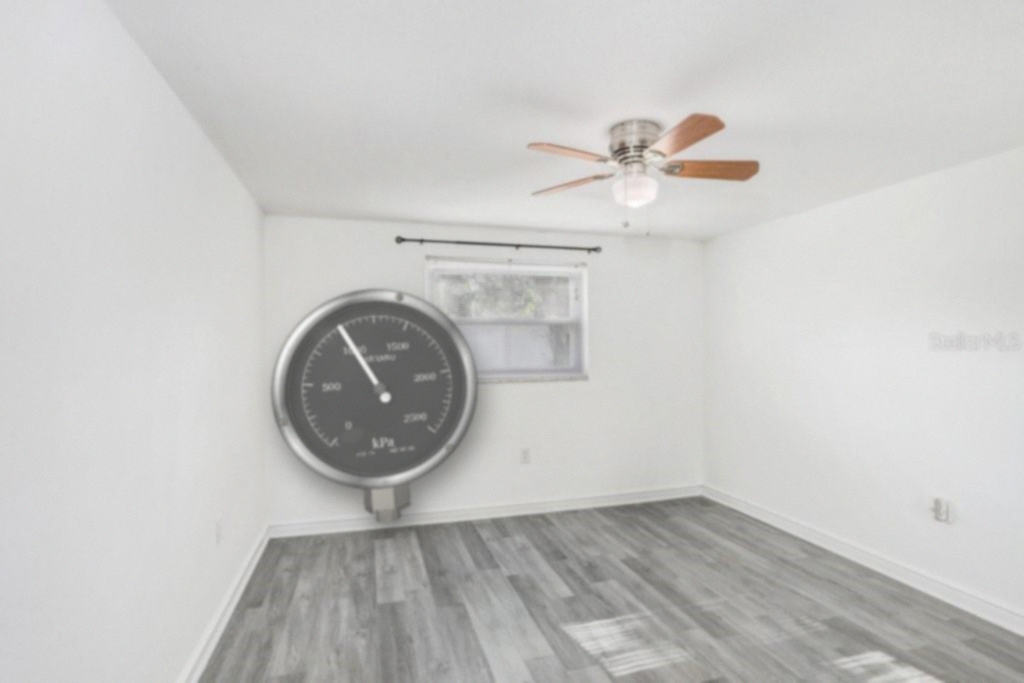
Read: 1000 (kPa)
